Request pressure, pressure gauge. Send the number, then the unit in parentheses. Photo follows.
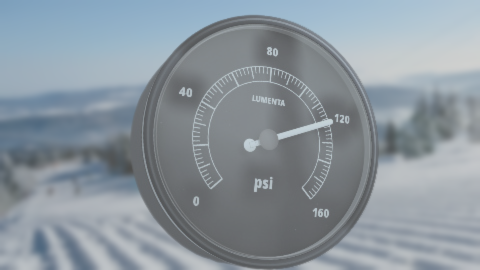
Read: 120 (psi)
